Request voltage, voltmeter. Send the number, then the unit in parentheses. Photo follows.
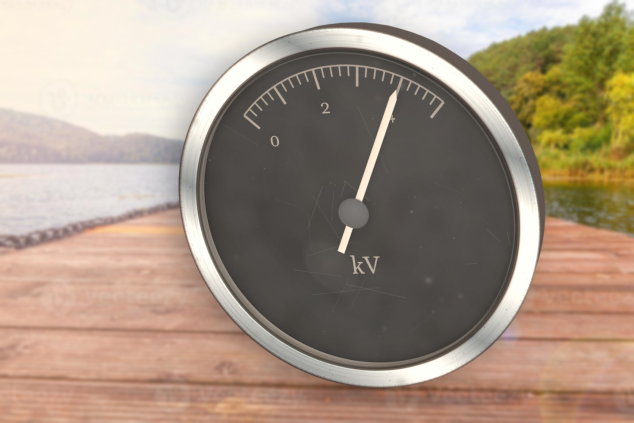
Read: 4 (kV)
